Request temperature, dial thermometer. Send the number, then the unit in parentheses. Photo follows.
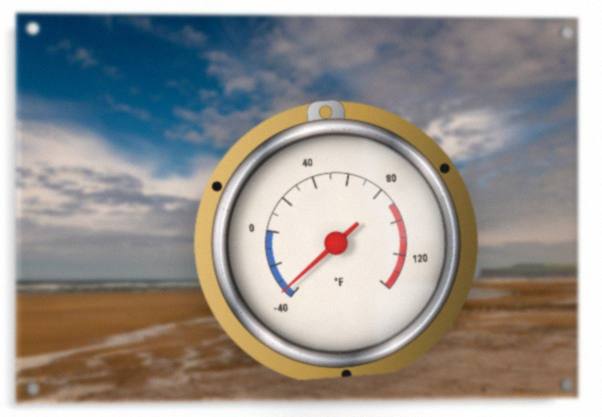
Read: -35 (°F)
